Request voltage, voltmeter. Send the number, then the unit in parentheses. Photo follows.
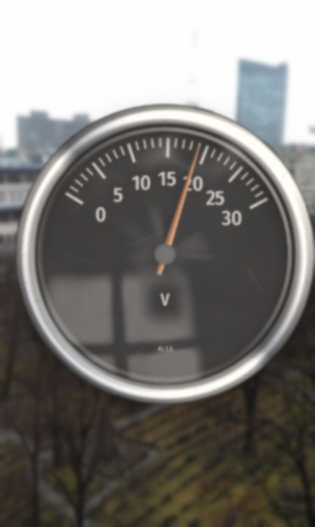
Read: 19 (V)
